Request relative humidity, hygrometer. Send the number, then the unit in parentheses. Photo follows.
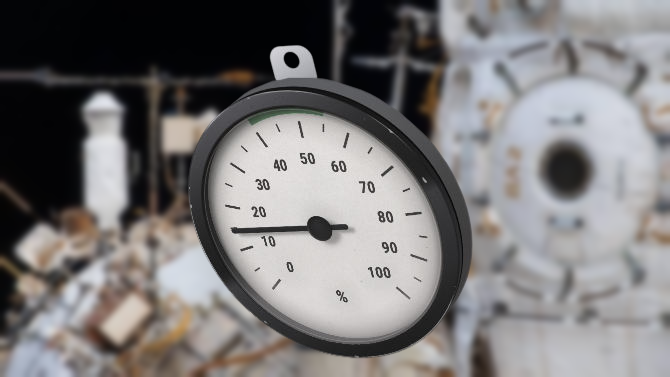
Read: 15 (%)
